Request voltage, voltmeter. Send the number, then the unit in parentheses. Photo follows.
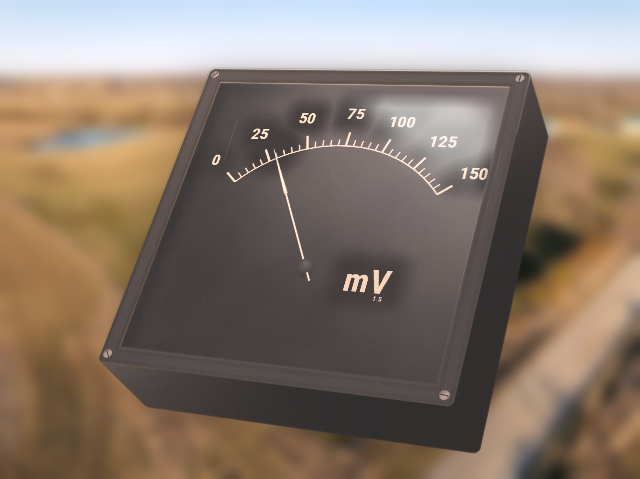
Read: 30 (mV)
